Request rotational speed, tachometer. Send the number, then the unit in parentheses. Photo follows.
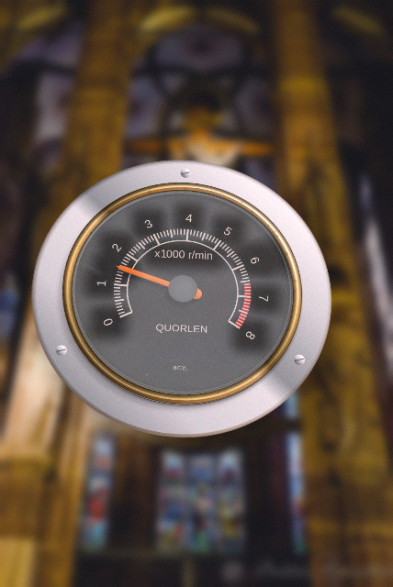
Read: 1500 (rpm)
